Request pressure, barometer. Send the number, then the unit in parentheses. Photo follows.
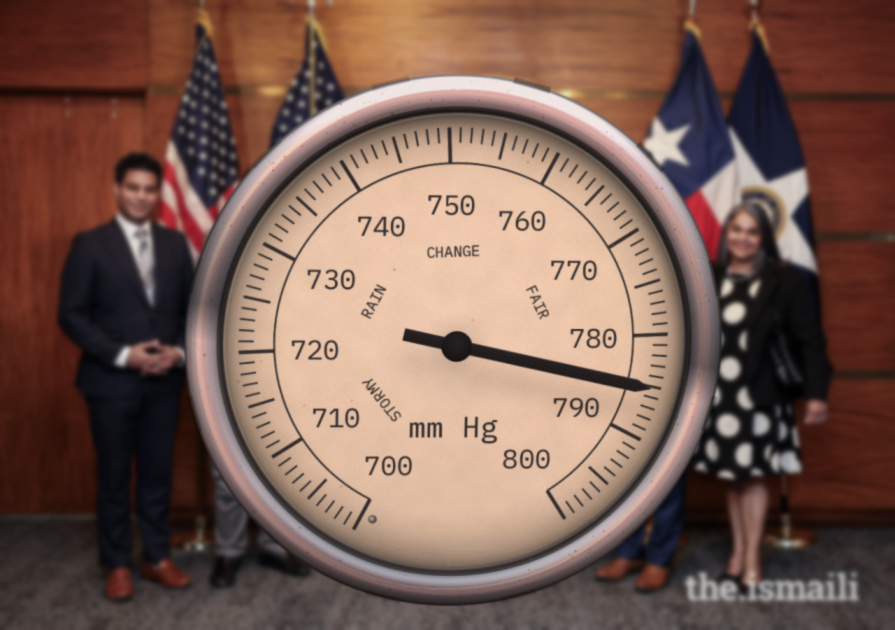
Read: 785 (mmHg)
